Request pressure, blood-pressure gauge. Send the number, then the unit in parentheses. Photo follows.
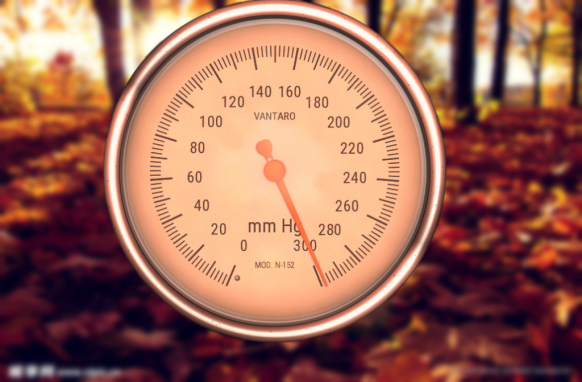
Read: 298 (mmHg)
